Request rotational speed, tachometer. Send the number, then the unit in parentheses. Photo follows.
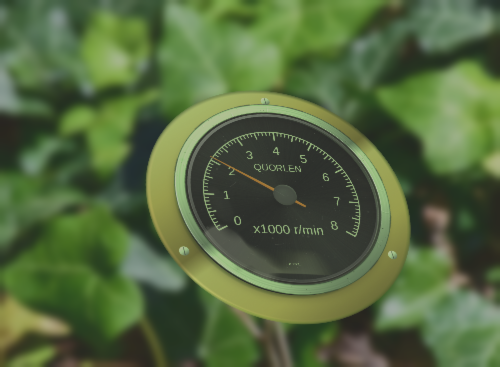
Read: 2000 (rpm)
